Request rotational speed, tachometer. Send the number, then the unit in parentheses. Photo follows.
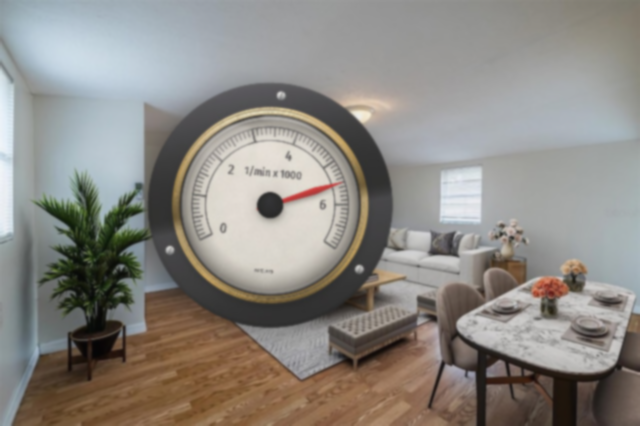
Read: 5500 (rpm)
